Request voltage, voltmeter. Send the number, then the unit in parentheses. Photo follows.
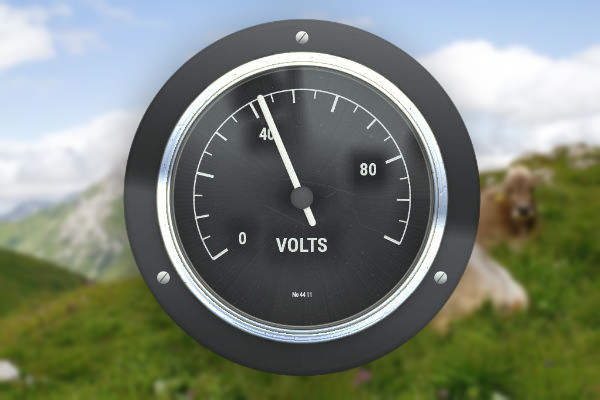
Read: 42.5 (V)
